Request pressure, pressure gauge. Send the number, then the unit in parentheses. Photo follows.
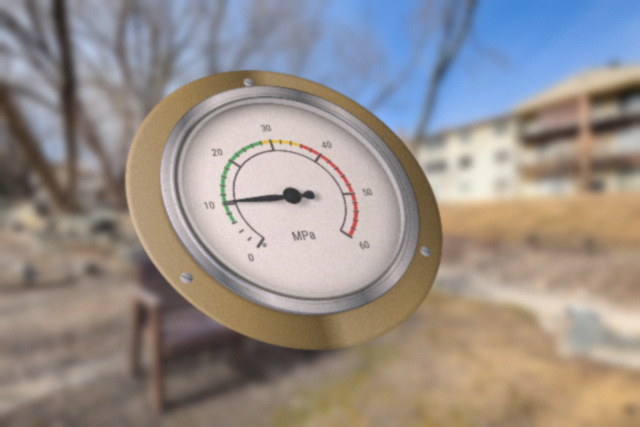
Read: 10 (MPa)
